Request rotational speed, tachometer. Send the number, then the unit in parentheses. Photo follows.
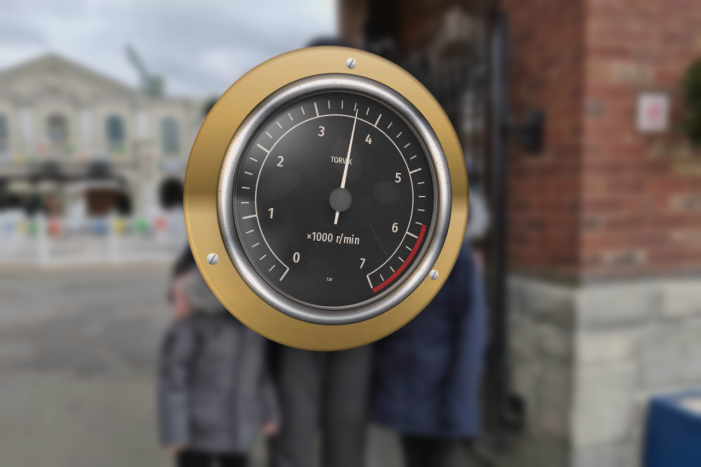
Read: 3600 (rpm)
